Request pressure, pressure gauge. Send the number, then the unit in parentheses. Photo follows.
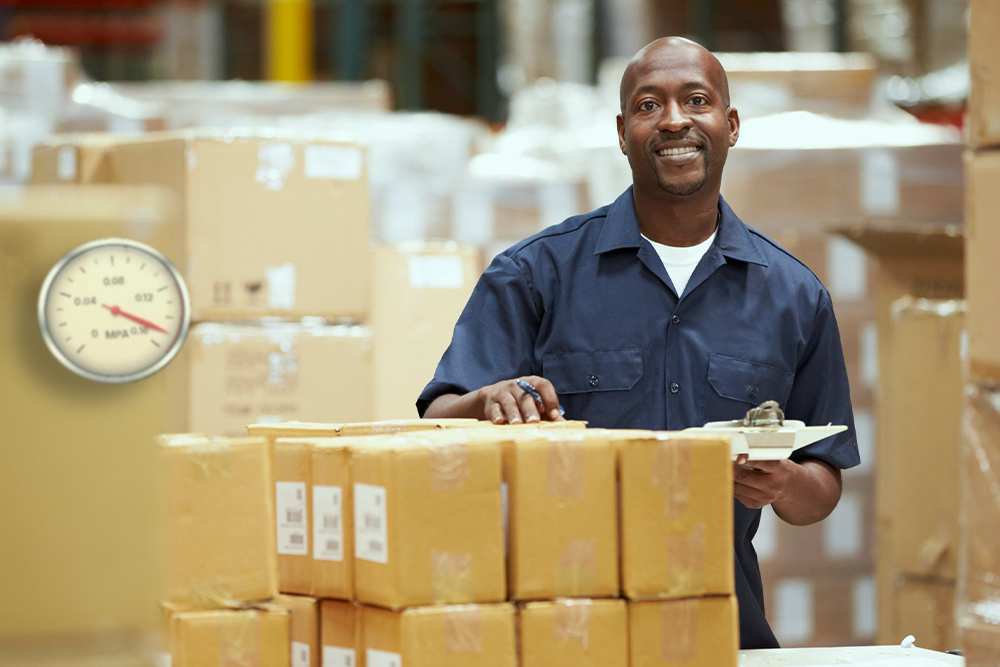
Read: 0.15 (MPa)
